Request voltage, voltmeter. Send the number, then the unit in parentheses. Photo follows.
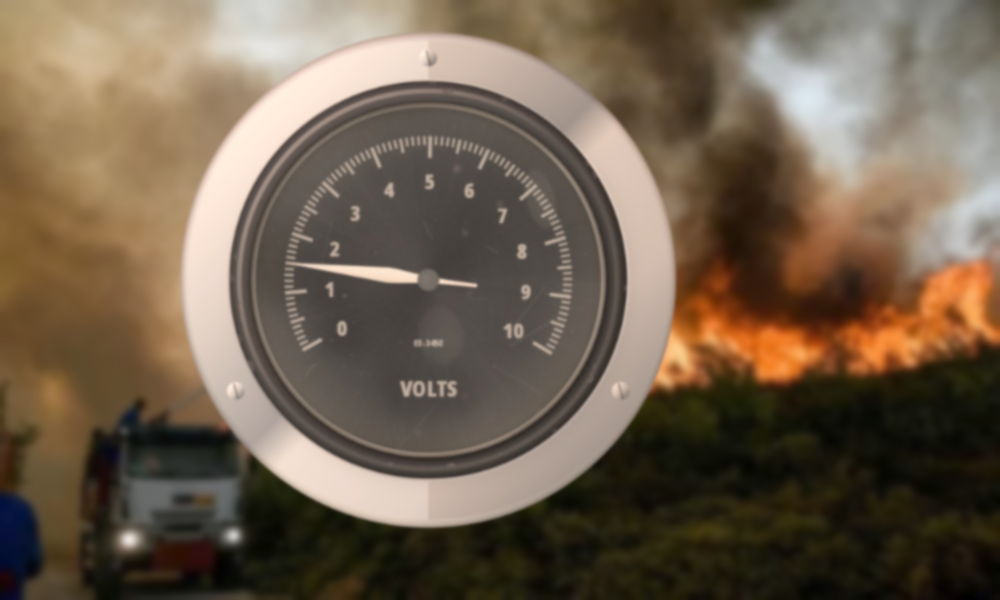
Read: 1.5 (V)
